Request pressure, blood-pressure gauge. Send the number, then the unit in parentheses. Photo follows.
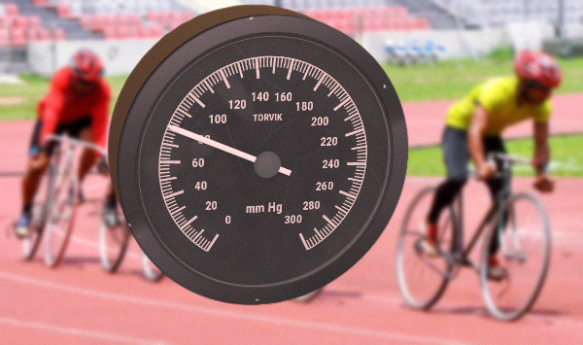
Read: 80 (mmHg)
